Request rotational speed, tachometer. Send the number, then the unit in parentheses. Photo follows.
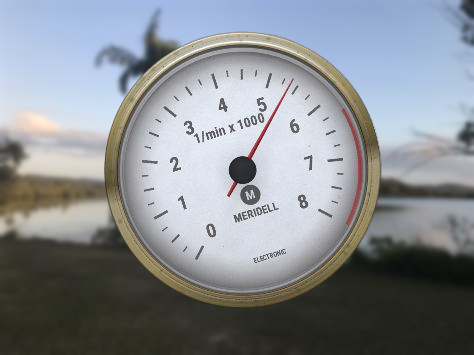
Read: 5375 (rpm)
